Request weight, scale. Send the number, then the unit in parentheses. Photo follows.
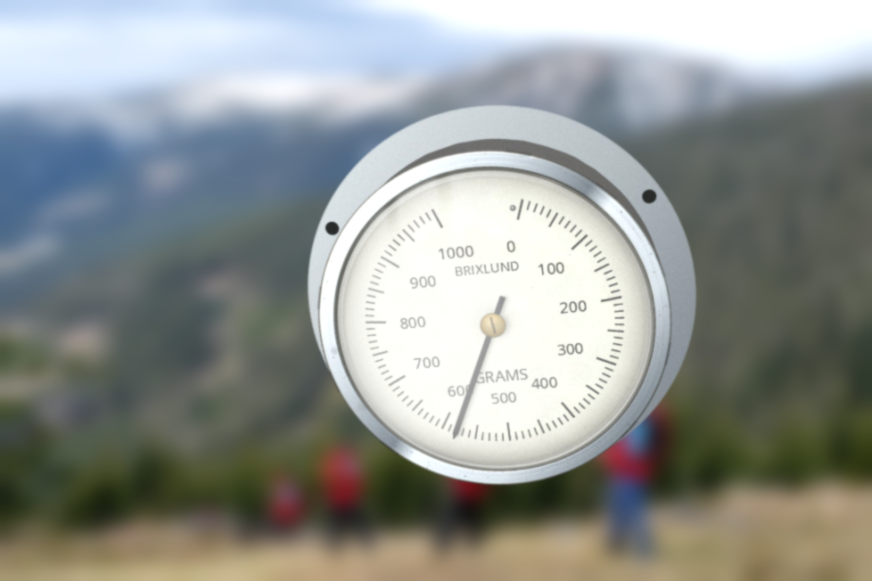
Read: 580 (g)
